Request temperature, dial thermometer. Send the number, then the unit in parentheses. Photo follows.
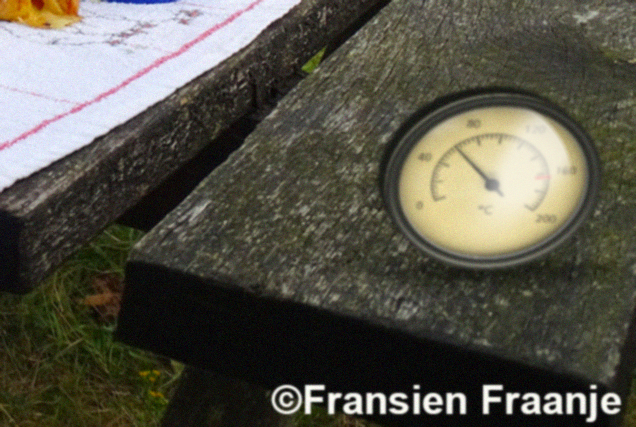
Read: 60 (°C)
